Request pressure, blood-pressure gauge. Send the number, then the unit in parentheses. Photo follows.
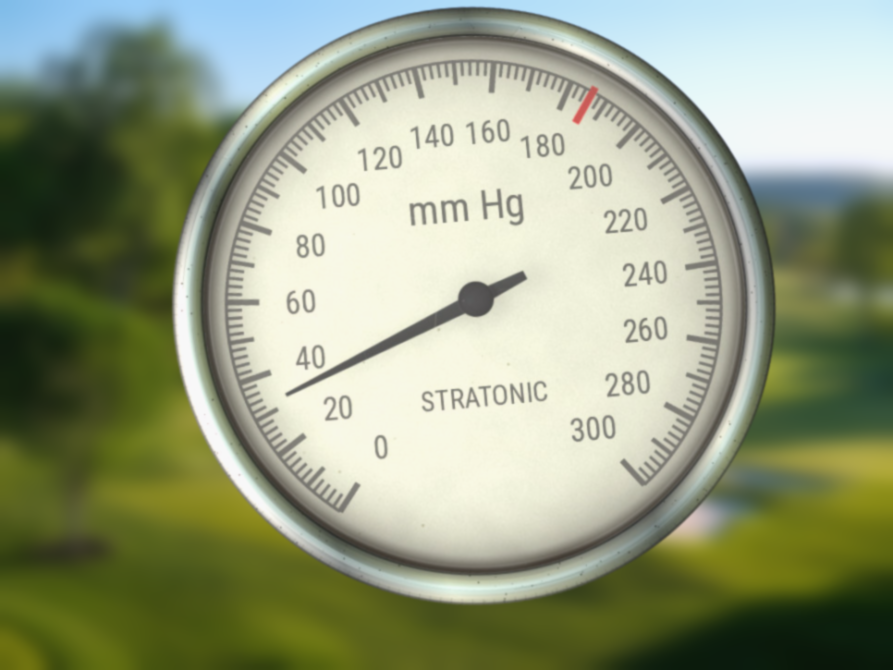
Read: 32 (mmHg)
